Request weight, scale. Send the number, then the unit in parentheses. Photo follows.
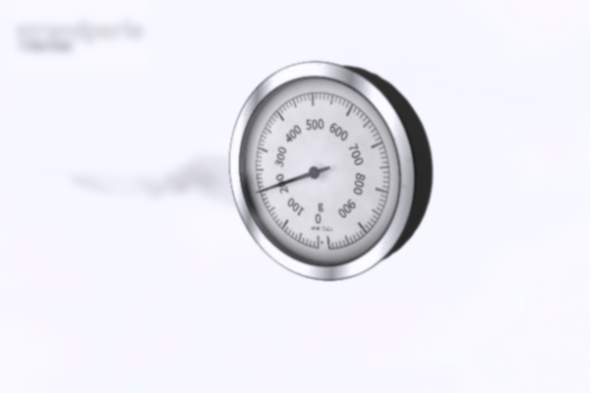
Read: 200 (g)
